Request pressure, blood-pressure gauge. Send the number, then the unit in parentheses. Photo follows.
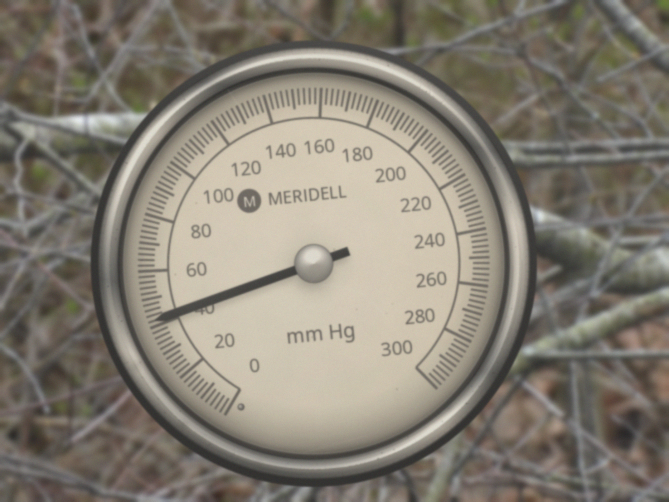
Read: 42 (mmHg)
